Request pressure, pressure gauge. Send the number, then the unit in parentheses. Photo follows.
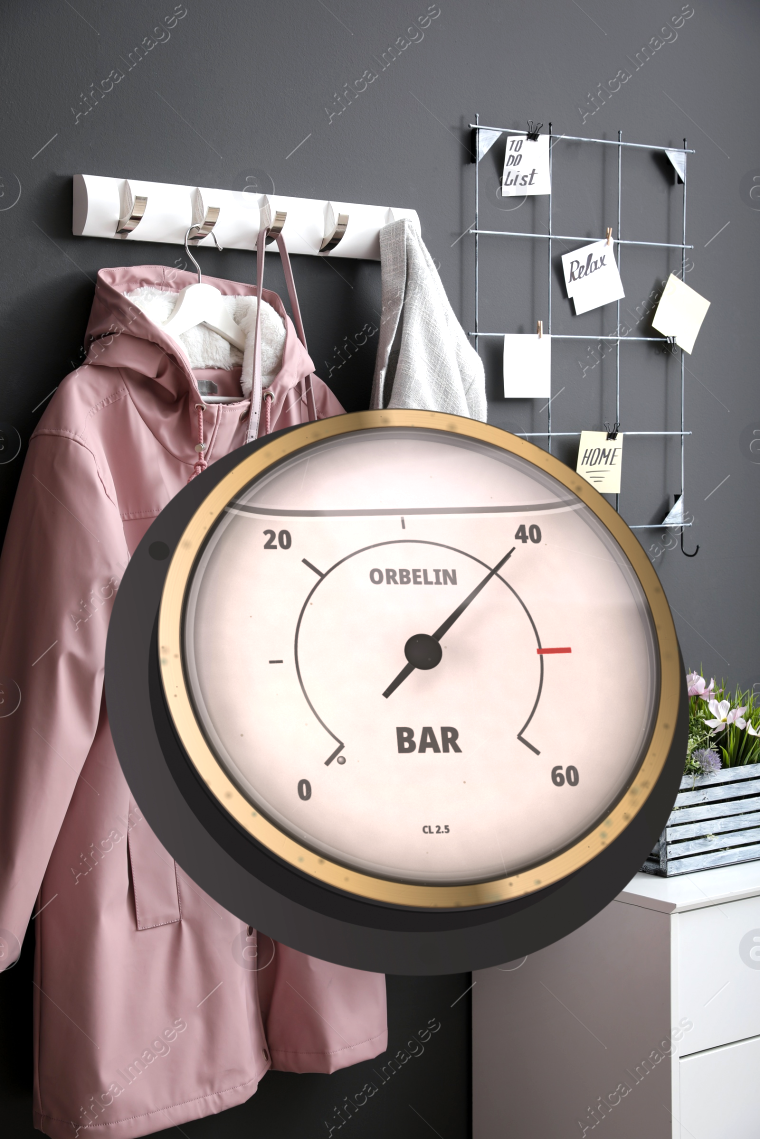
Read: 40 (bar)
